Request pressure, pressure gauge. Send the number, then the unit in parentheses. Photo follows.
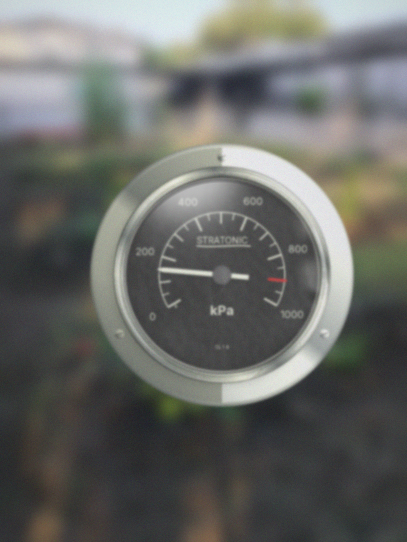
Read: 150 (kPa)
